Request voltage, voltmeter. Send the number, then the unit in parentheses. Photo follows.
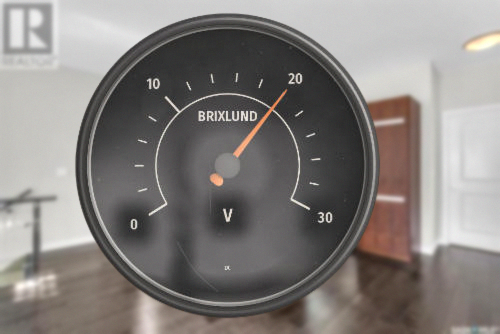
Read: 20 (V)
